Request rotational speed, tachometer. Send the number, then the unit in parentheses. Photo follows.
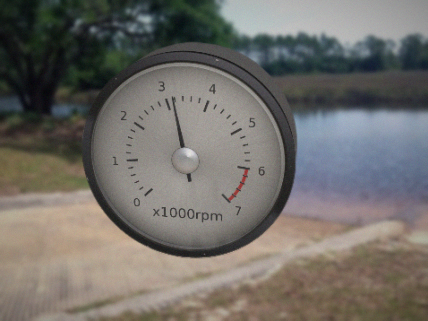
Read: 3200 (rpm)
